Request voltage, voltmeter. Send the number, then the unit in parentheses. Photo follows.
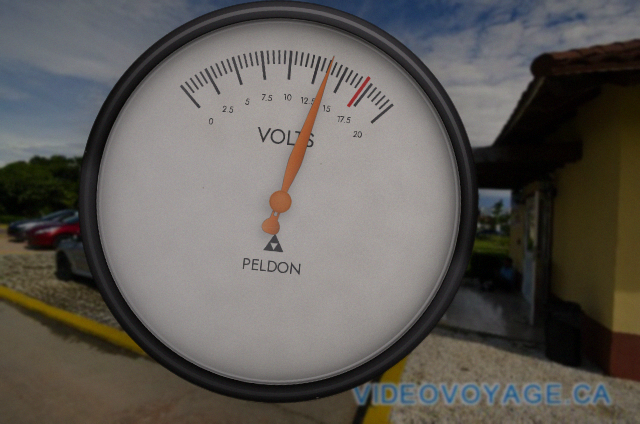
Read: 13.5 (V)
